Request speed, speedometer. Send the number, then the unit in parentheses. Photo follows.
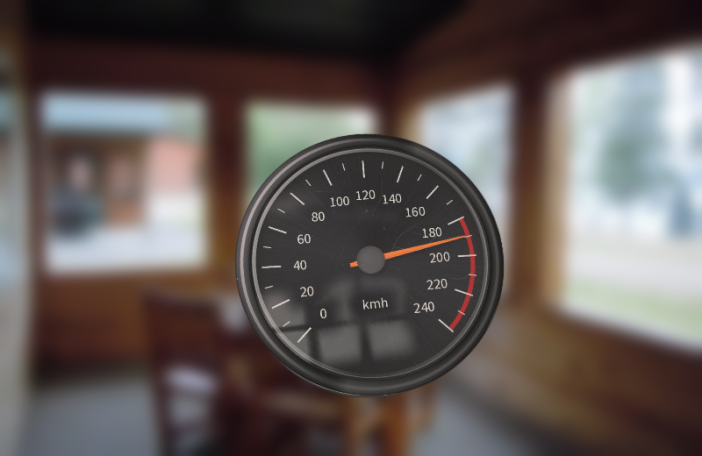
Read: 190 (km/h)
